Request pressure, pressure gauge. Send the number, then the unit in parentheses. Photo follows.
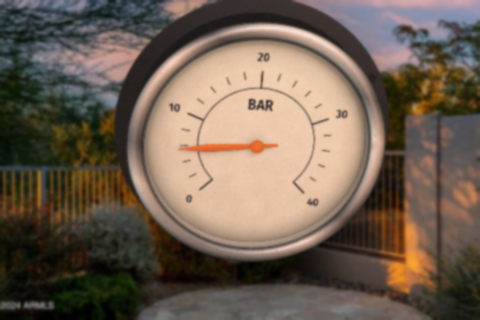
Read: 6 (bar)
